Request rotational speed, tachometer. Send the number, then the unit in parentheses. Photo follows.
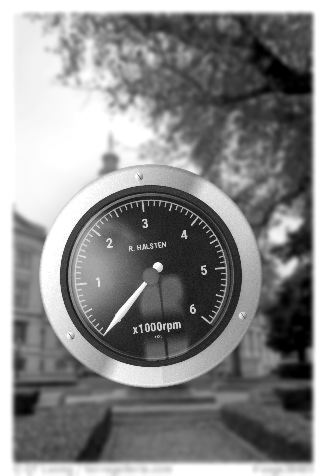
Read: 0 (rpm)
